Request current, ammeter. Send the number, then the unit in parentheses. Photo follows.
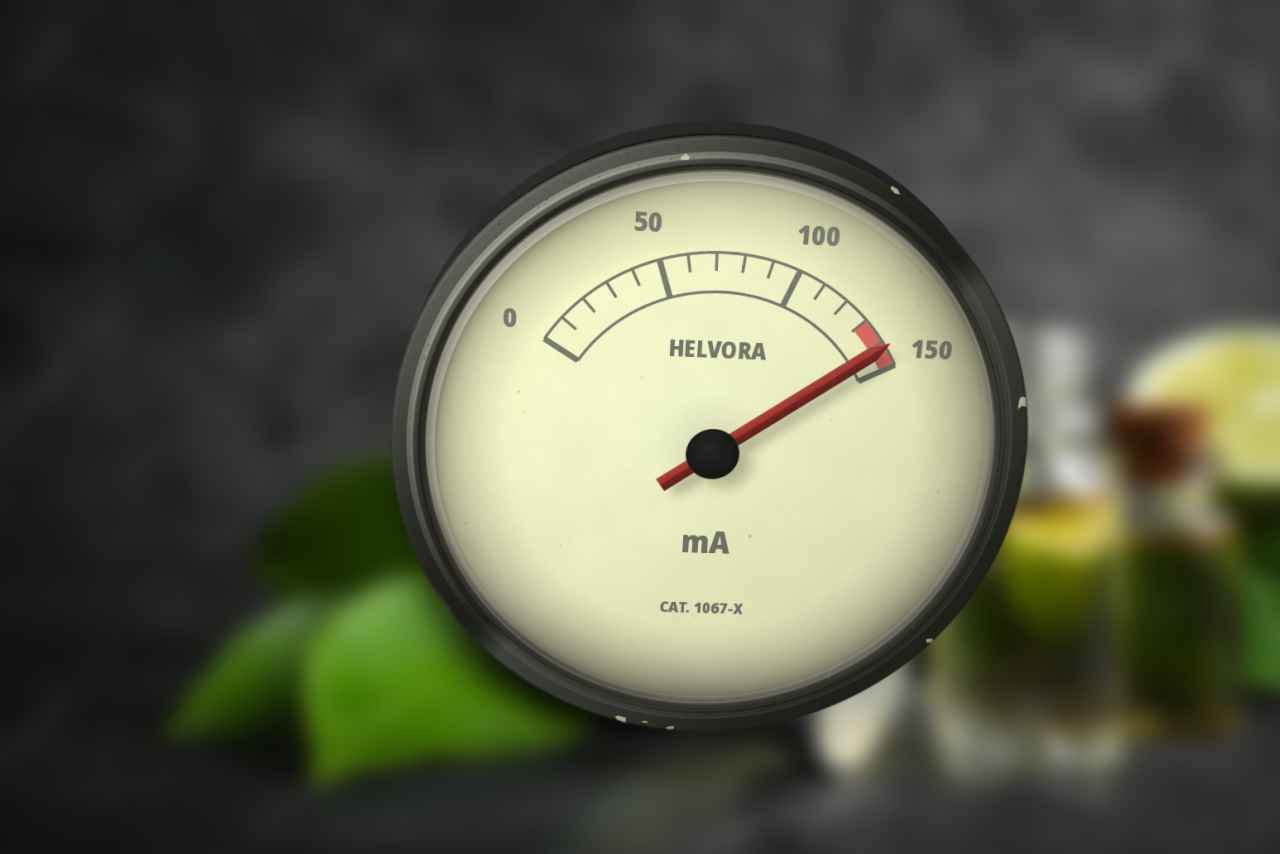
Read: 140 (mA)
